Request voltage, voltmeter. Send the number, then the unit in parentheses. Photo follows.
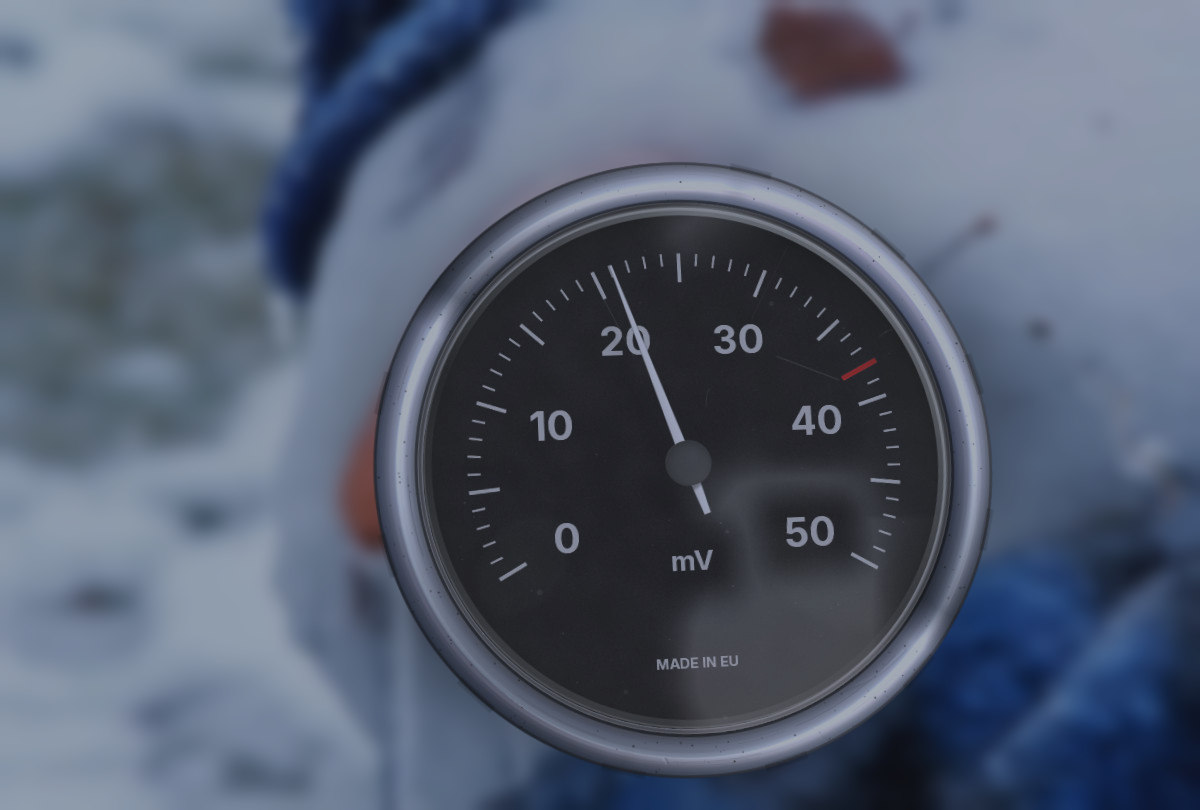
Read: 21 (mV)
